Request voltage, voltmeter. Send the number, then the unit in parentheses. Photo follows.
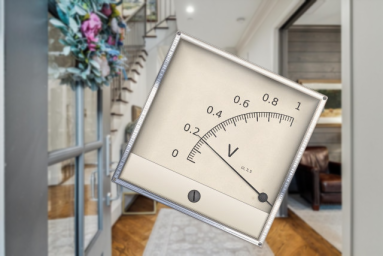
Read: 0.2 (V)
